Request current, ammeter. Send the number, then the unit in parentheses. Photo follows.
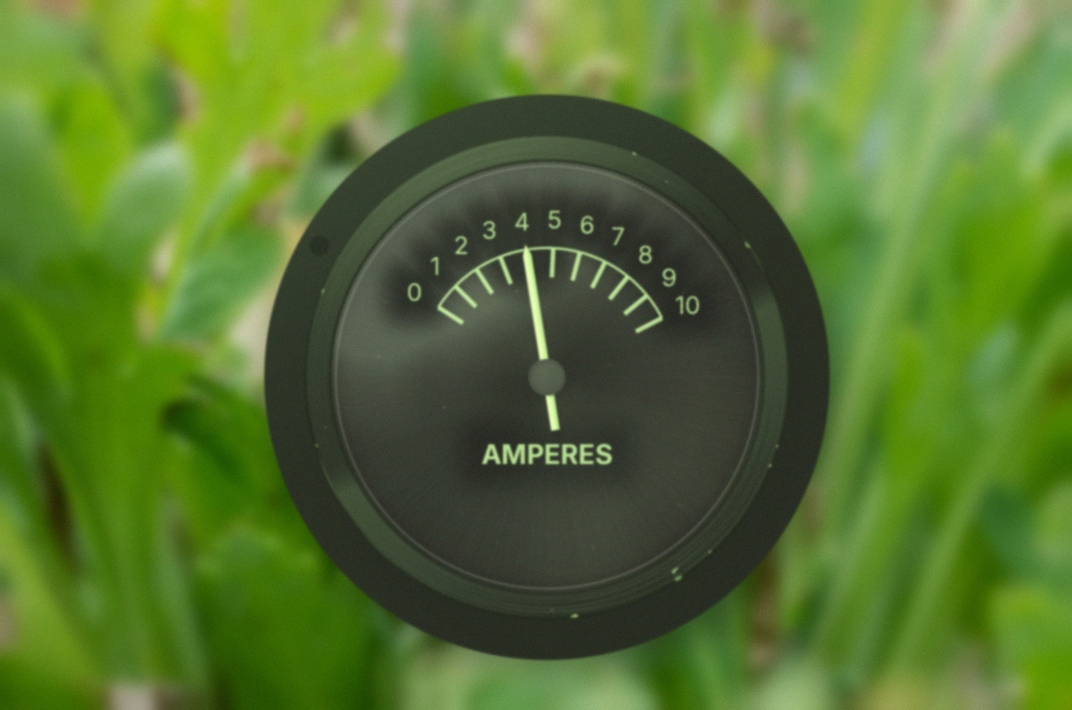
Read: 4 (A)
